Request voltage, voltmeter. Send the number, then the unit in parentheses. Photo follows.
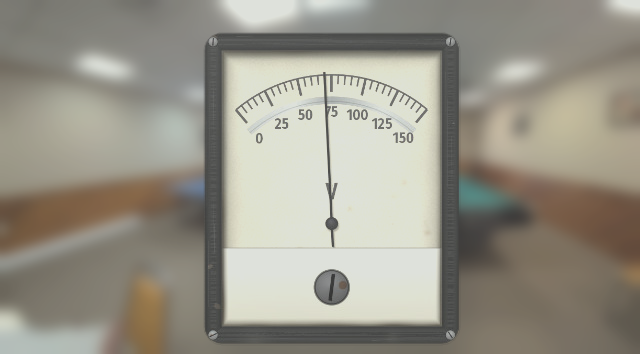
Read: 70 (V)
